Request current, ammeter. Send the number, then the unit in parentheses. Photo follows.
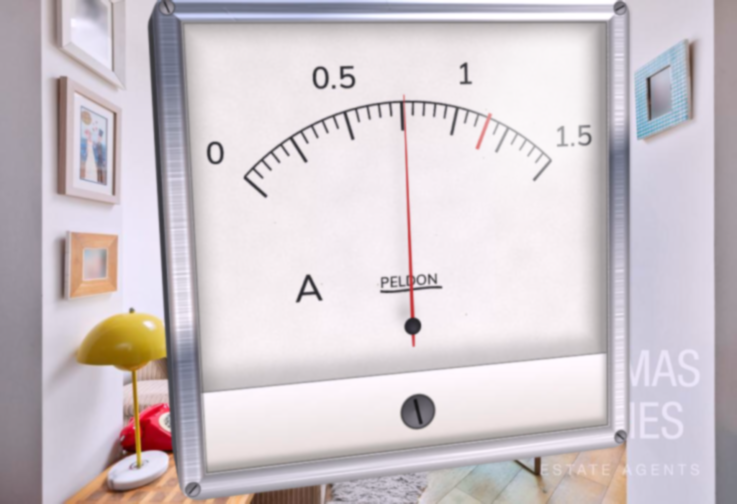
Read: 0.75 (A)
